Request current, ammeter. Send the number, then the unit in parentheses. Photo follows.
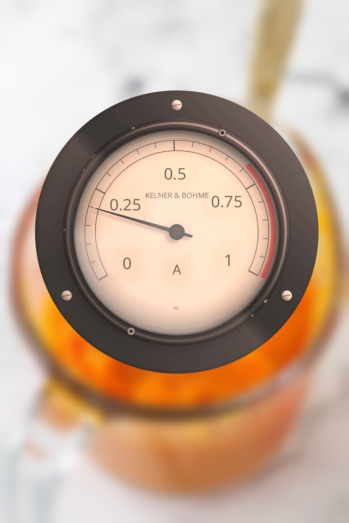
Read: 0.2 (A)
